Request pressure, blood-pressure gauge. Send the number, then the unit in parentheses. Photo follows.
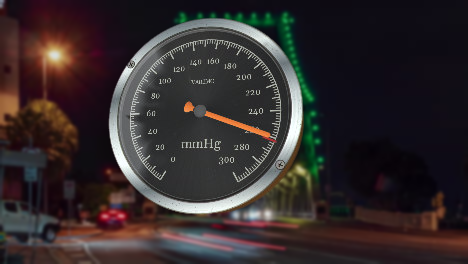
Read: 260 (mmHg)
